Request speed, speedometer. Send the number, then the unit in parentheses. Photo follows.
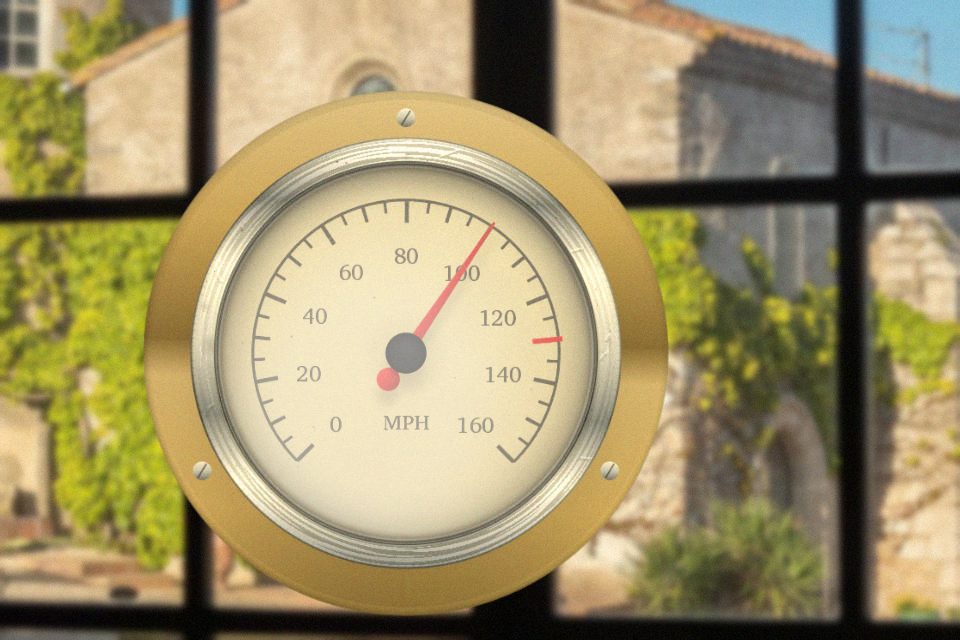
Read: 100 (mph)
